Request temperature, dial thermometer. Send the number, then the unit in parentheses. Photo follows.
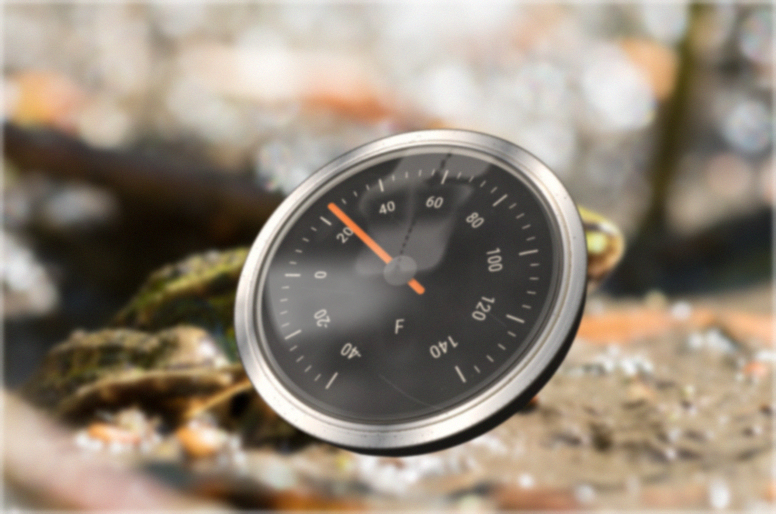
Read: 24 (°F)
